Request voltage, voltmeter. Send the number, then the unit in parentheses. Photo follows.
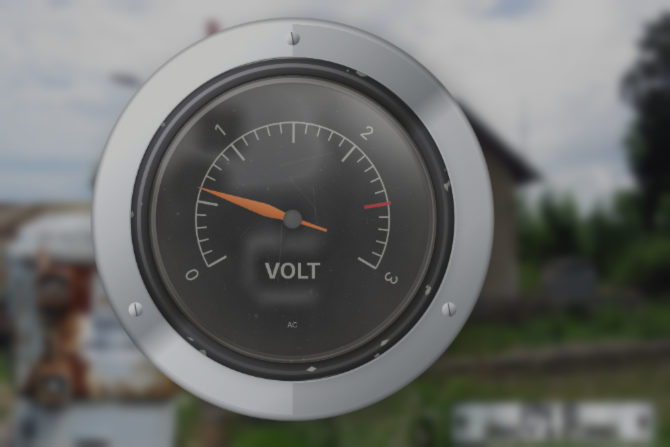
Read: 0.6 (V)
